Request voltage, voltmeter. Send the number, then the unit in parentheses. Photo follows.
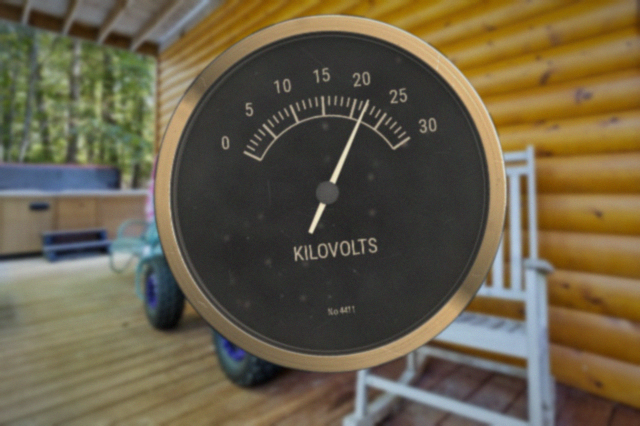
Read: 22 (kV)
